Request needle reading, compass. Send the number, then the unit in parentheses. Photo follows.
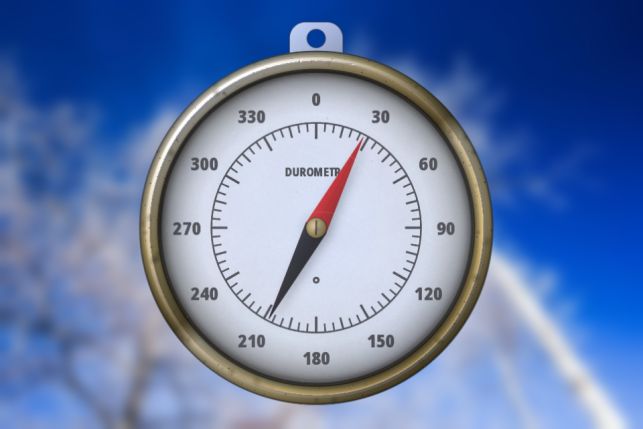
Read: 27.5 (°)
